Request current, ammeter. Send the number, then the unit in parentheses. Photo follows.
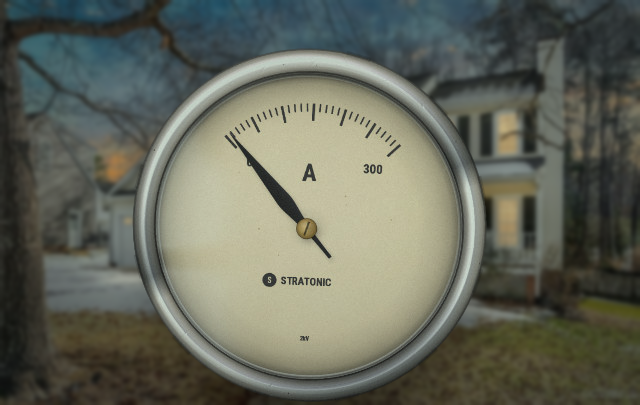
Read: 10 (A)
